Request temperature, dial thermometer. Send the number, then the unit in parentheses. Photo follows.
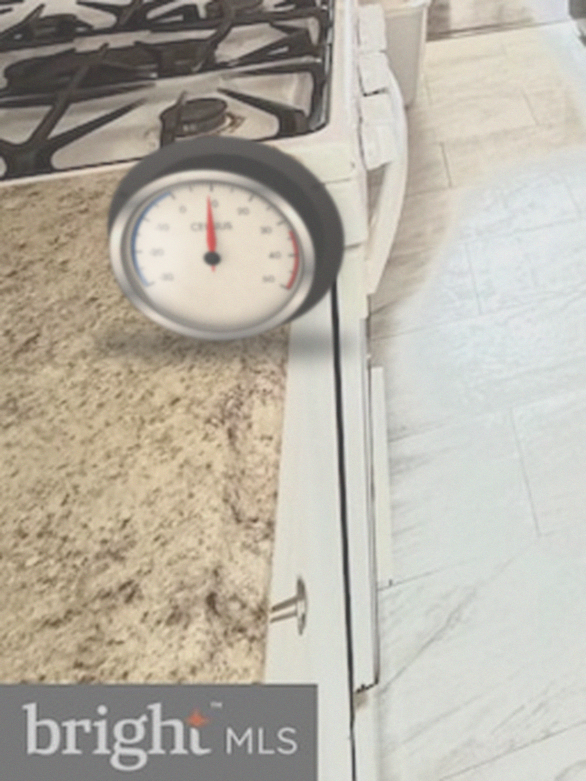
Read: 10 (°C)
